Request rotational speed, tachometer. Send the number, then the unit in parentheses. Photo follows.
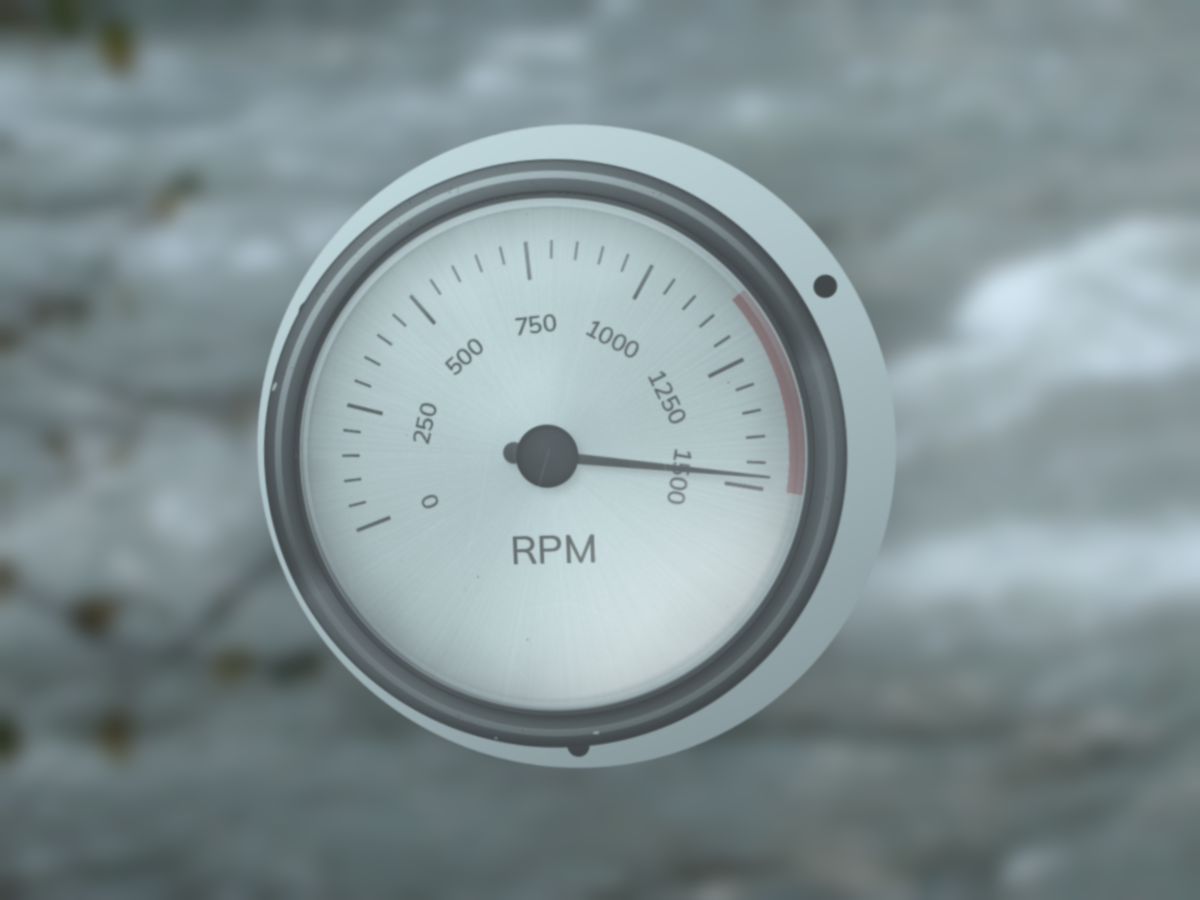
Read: 1475 (rpm)
